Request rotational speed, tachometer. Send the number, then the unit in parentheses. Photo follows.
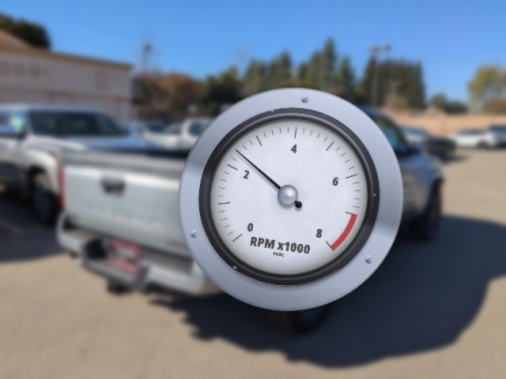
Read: 2400 (rpm)
